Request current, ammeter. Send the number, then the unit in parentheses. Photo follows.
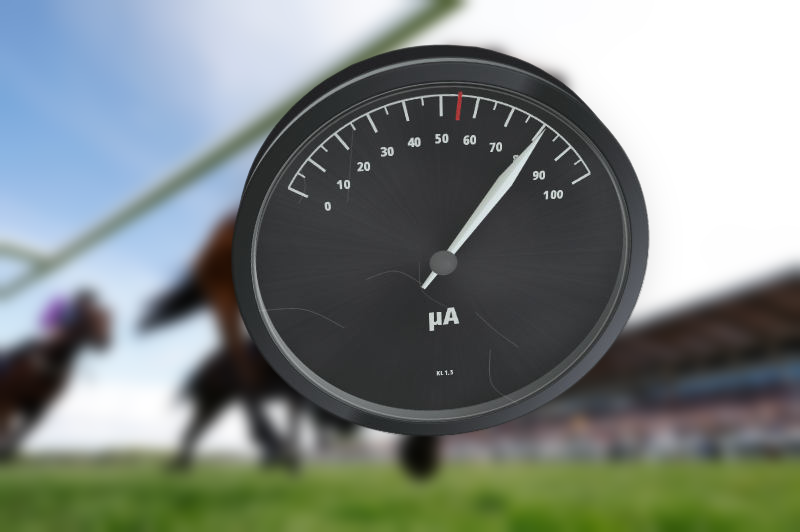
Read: 80 (µA)
